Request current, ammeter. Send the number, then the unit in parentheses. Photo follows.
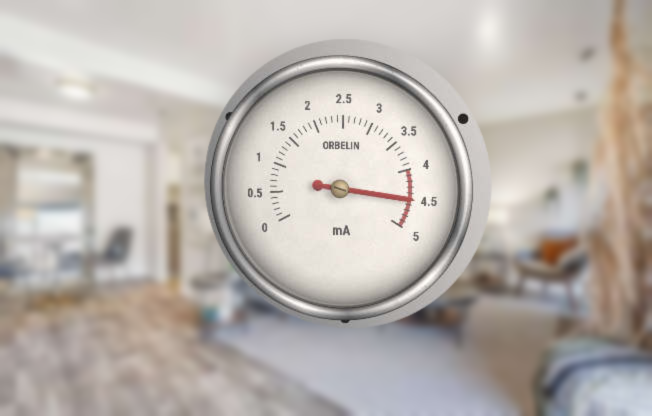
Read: 4.5 (mA)
